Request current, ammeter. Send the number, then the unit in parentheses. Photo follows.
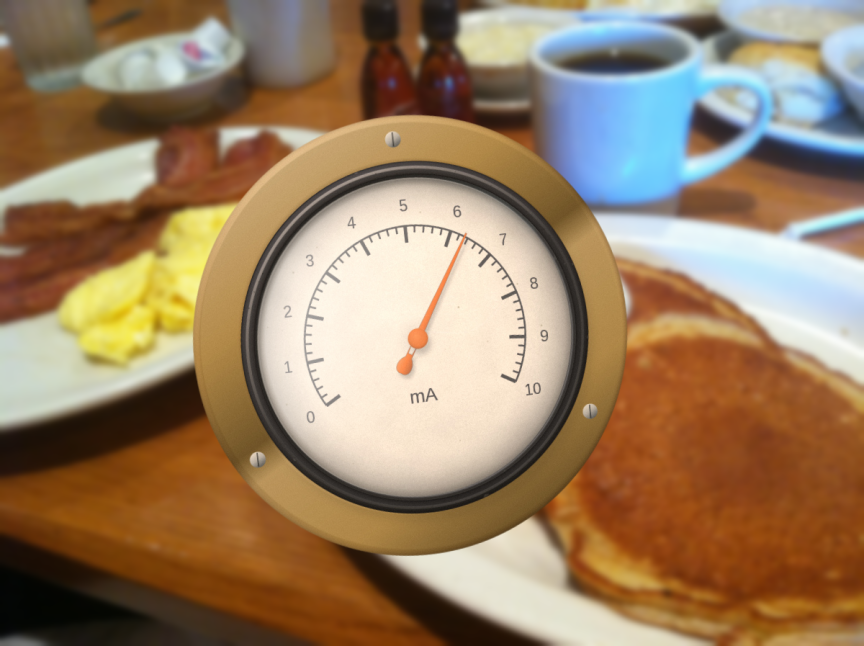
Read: 6.3 (mA)
